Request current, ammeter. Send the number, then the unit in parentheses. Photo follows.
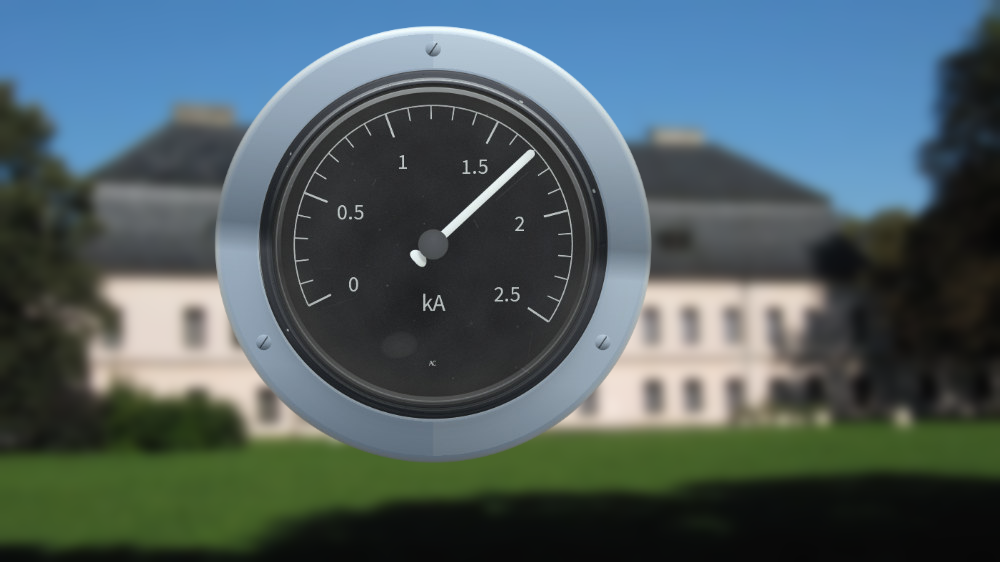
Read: 1.7 (kA)
